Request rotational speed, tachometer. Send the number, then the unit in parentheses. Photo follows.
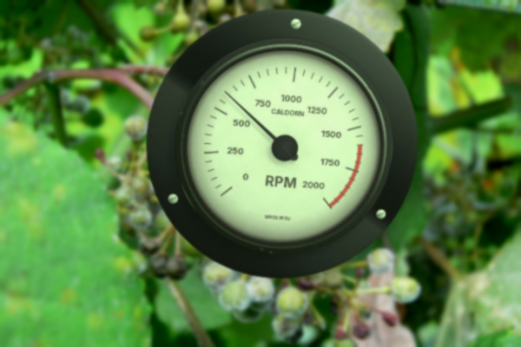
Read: 600 (rpm)
